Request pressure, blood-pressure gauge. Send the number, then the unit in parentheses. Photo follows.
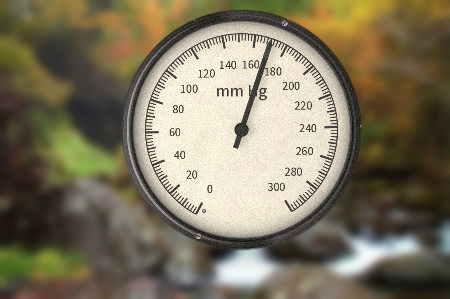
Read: 170 (mmHg)
